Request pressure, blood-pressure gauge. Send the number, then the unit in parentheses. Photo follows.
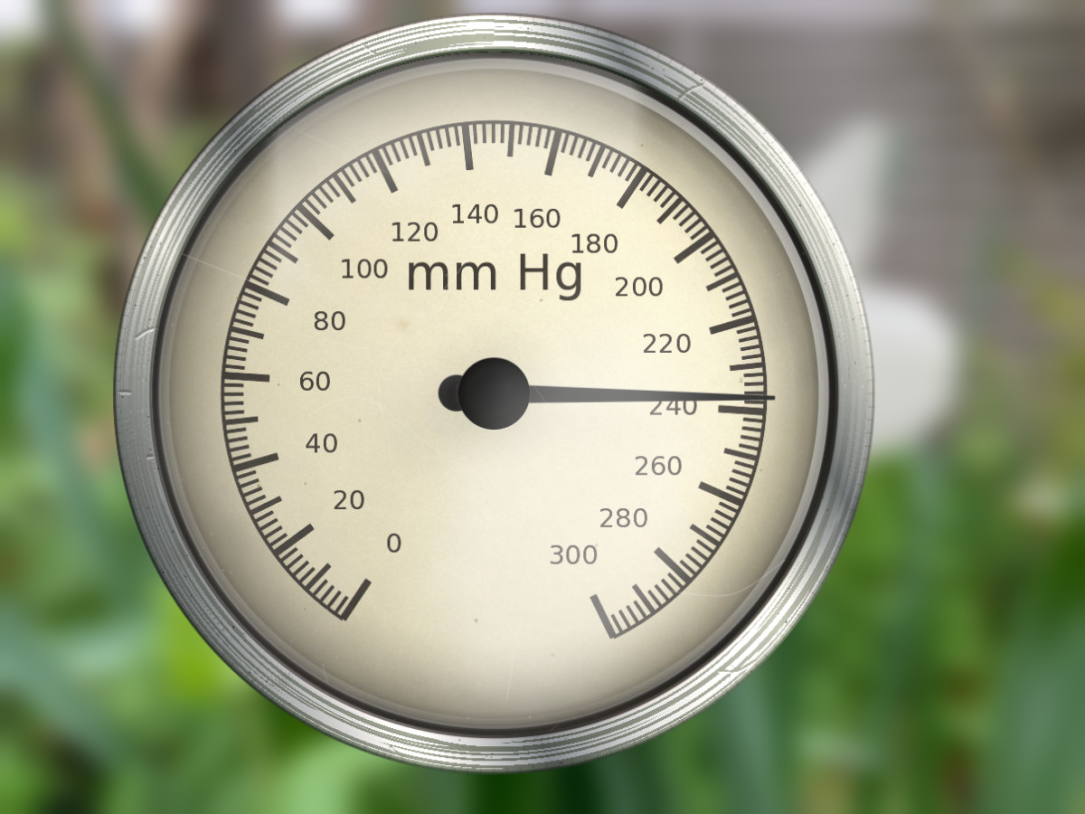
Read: 237 (mmHg)
